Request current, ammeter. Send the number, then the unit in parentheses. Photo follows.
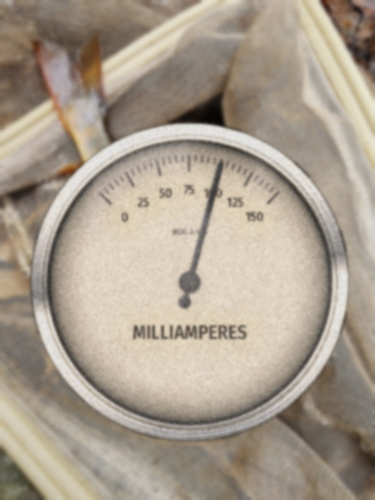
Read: 100 (mA)
